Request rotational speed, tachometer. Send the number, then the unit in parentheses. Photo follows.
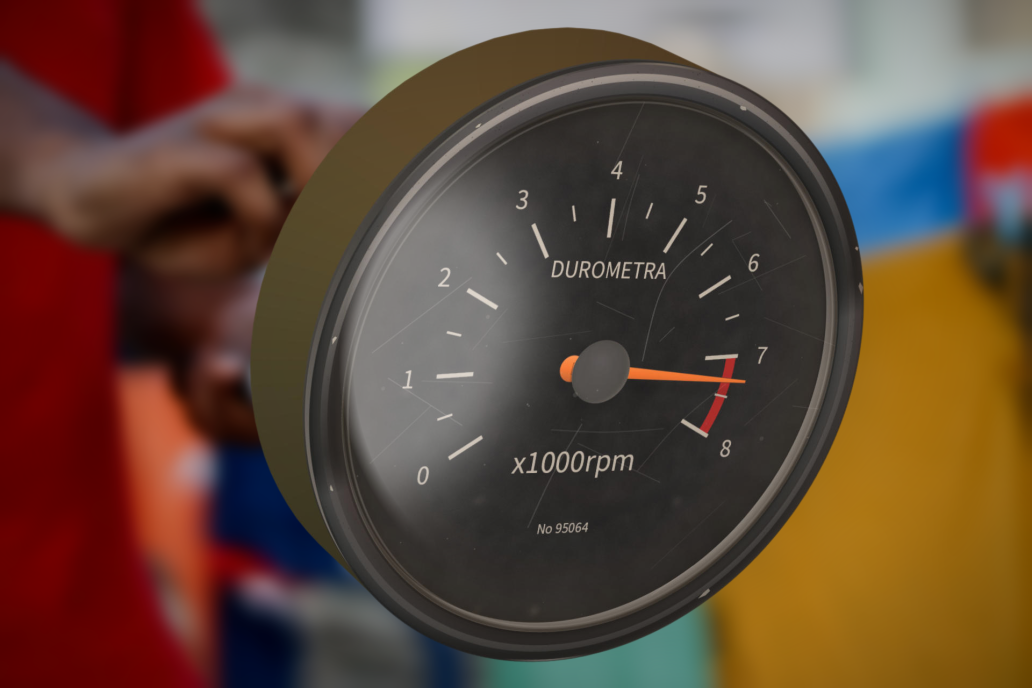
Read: 7250 (rpm)
